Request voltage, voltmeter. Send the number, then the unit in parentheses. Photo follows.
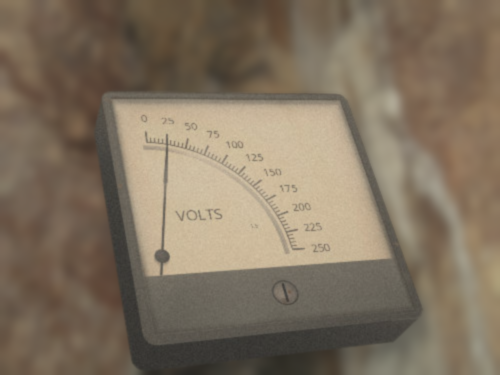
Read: 25 (V)
